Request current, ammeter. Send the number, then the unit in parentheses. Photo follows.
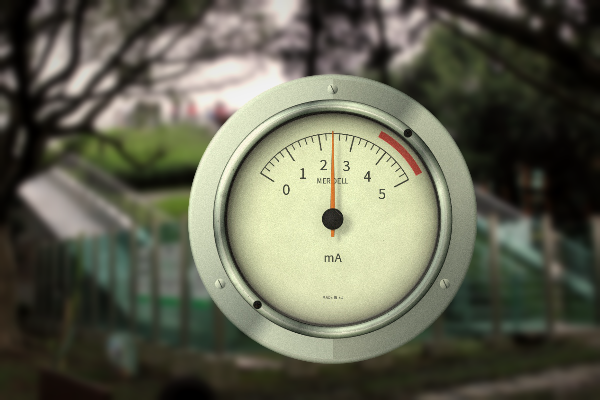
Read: 2.4 (mA)
